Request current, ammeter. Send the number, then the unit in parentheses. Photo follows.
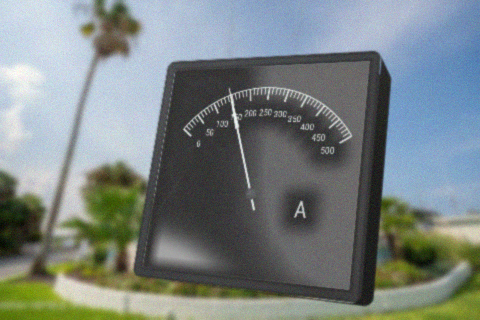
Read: 150 (A)
